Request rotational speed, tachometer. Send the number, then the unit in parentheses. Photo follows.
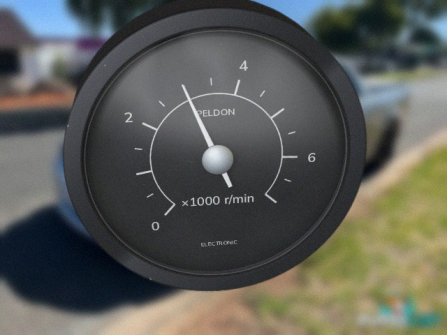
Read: 3000 (rpm)
